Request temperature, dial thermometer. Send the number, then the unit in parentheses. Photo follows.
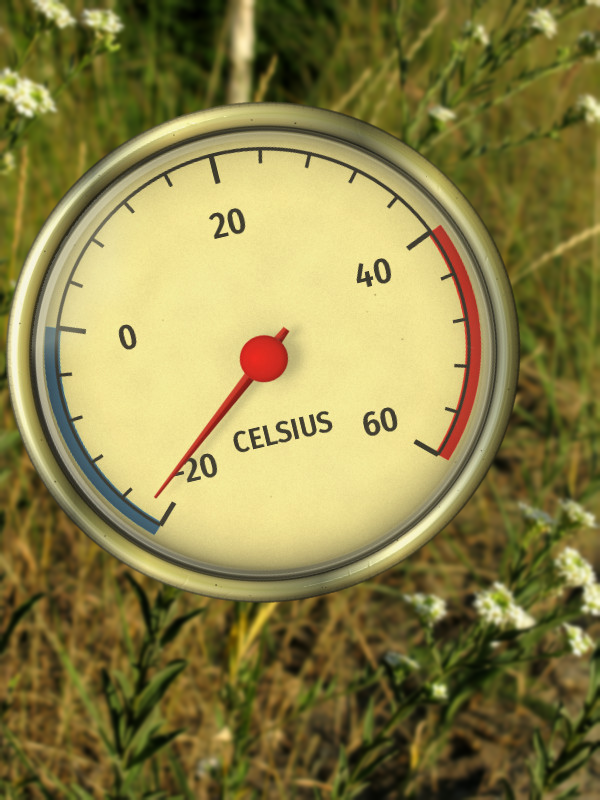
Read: -18 (°C)
